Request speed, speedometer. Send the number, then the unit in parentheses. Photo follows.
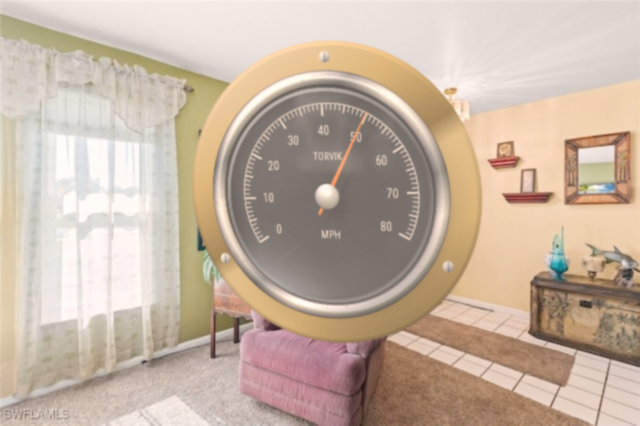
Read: 50 (mph)
